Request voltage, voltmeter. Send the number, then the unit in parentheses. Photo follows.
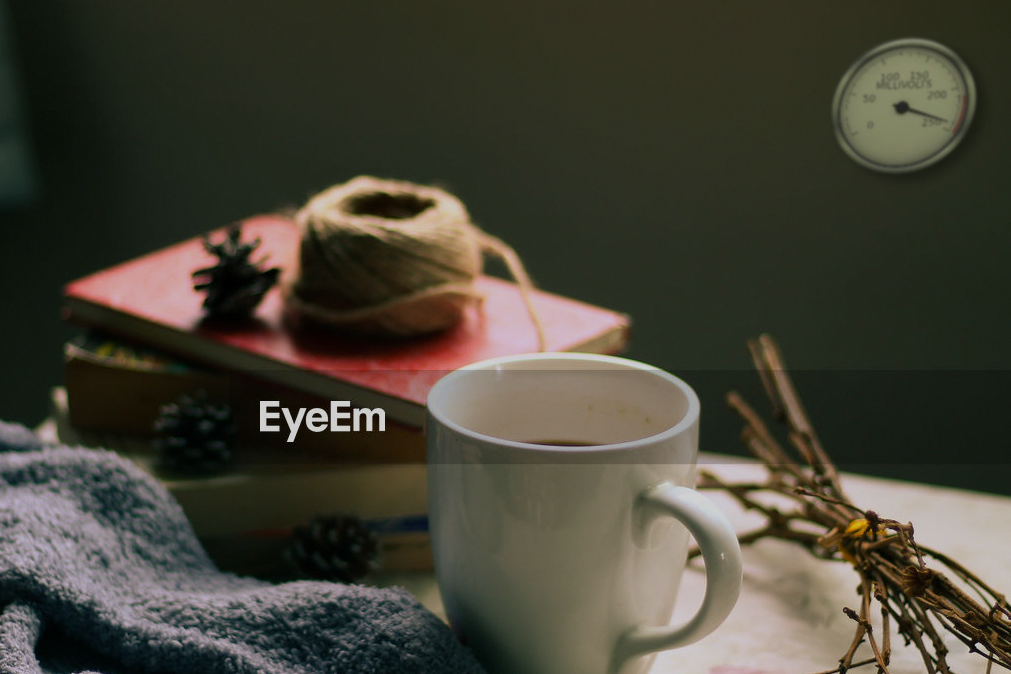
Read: 240 (mV)
